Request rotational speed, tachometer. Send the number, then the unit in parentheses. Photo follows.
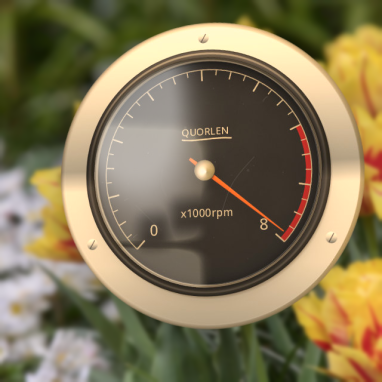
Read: 7875 (rpm)
